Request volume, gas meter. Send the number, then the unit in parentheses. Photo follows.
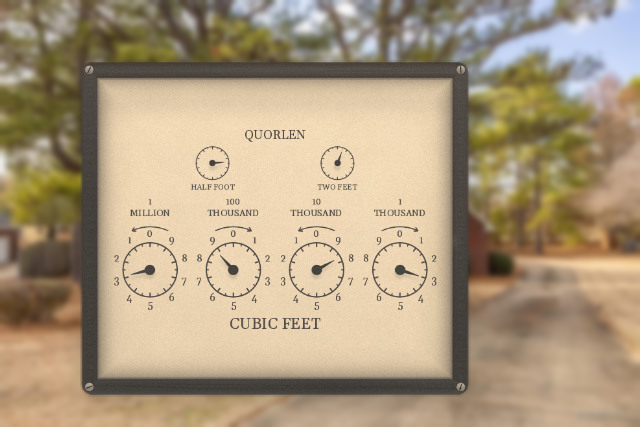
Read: 288300 (ft³)
